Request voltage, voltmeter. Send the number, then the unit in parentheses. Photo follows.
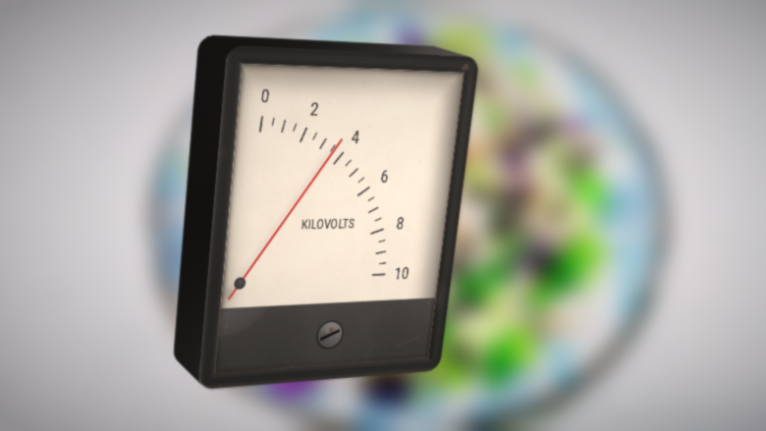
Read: 3.5 (kV)
